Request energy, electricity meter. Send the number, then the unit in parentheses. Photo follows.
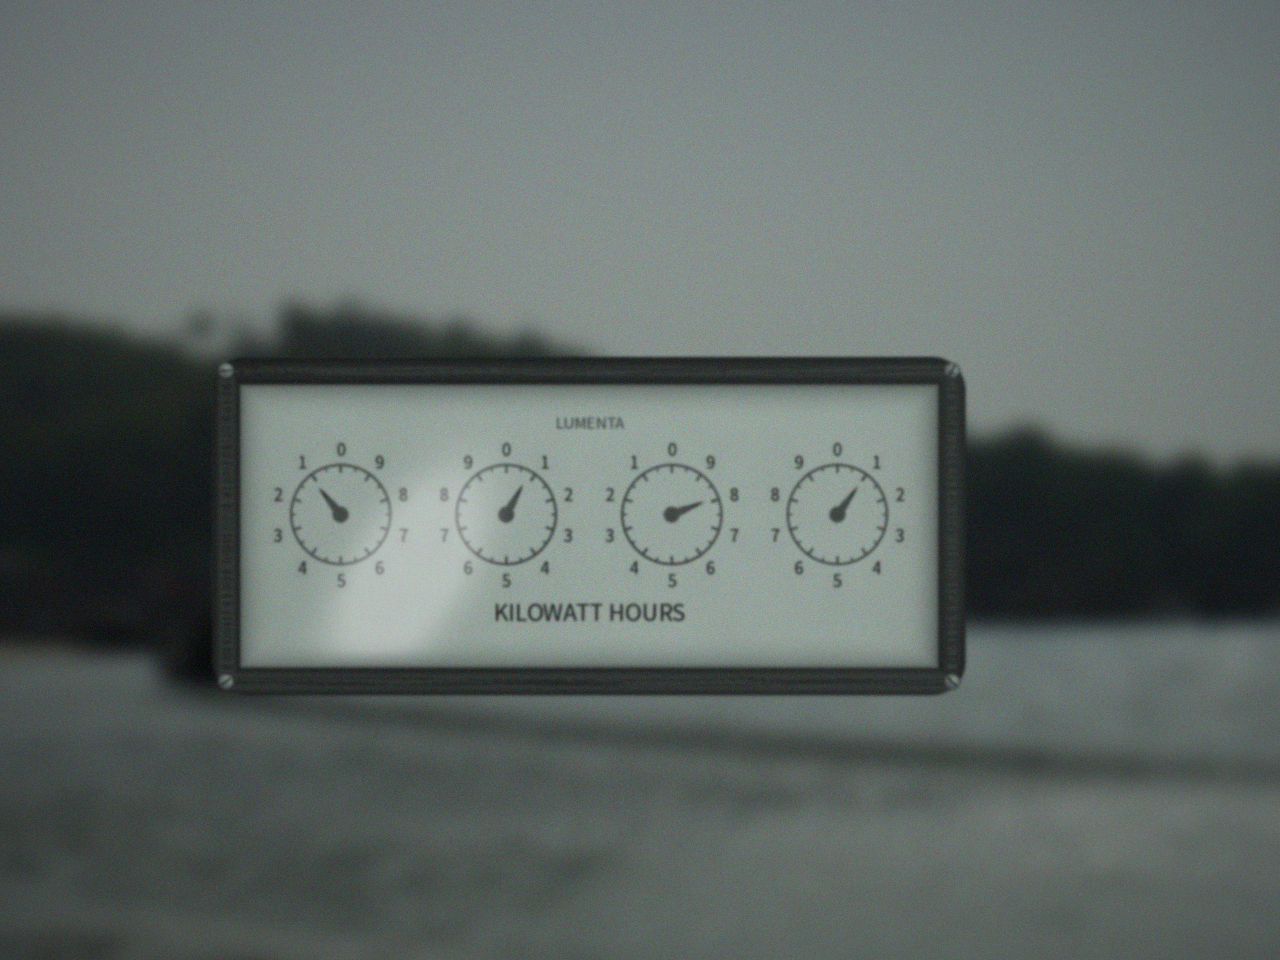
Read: 1081 (kWh)
